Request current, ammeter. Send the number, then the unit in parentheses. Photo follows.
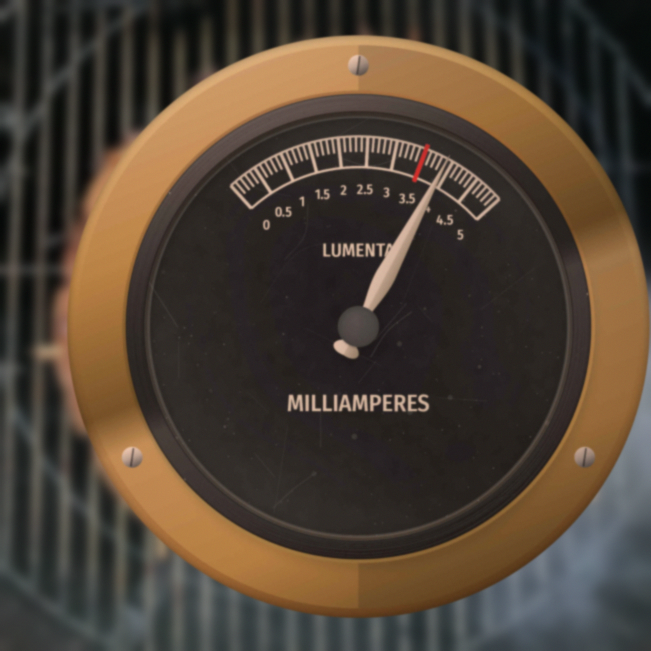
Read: 3.9 (mA)
